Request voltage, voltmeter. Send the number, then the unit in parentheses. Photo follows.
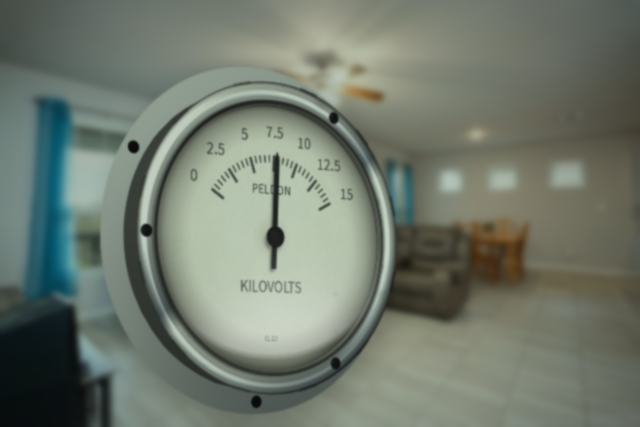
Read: 7.5 (kV)
